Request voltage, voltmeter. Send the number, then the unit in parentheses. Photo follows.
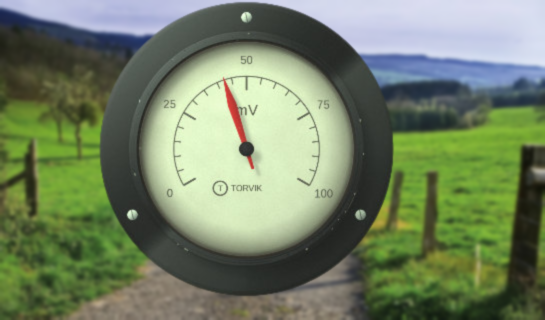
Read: 42.5 (mV)
